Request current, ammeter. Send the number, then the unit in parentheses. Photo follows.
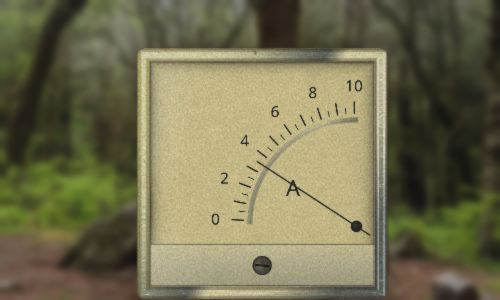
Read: 3.5 (A)
